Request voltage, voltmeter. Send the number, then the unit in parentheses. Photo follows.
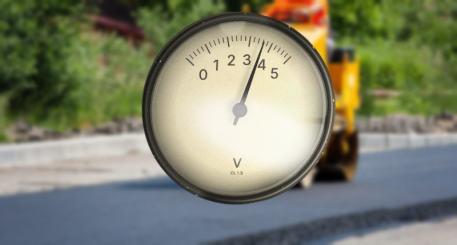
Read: 3.6 (V)
